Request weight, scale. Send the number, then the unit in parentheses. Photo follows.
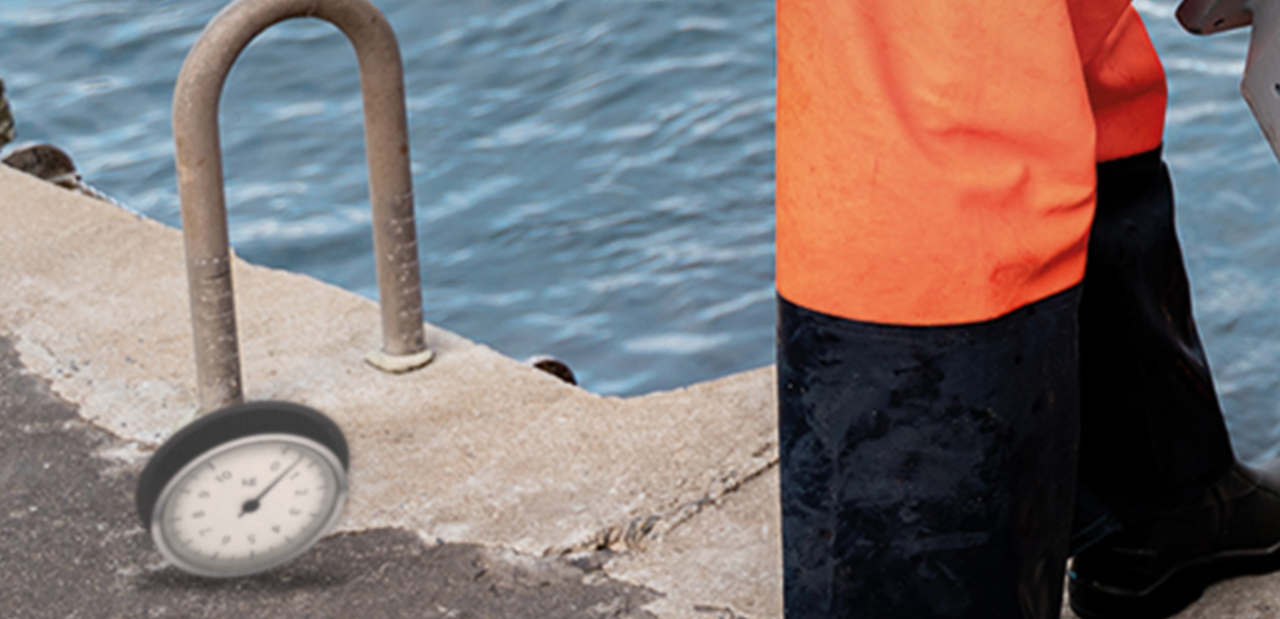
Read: 0.5 (kg)
